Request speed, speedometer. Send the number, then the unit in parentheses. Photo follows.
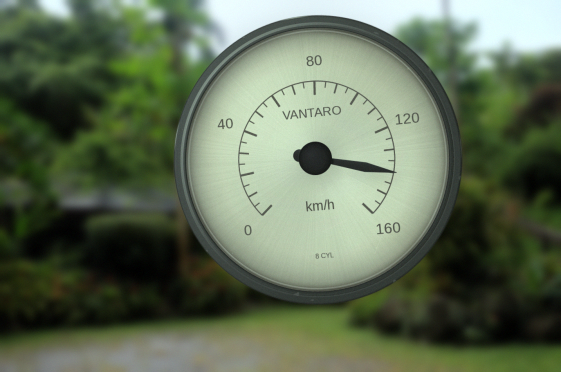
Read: 140 (km/h)
